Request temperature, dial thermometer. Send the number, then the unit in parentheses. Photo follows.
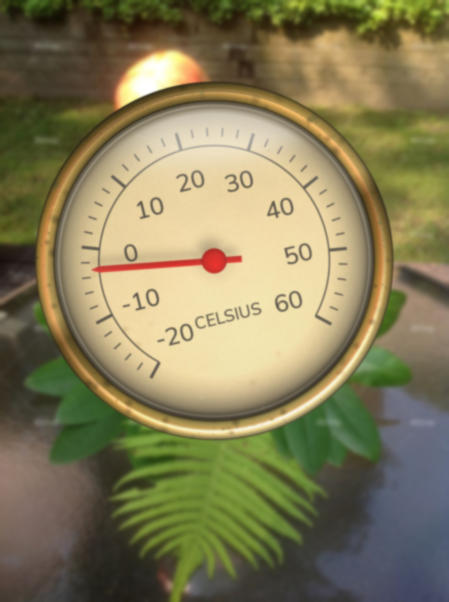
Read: -3 (°C)
